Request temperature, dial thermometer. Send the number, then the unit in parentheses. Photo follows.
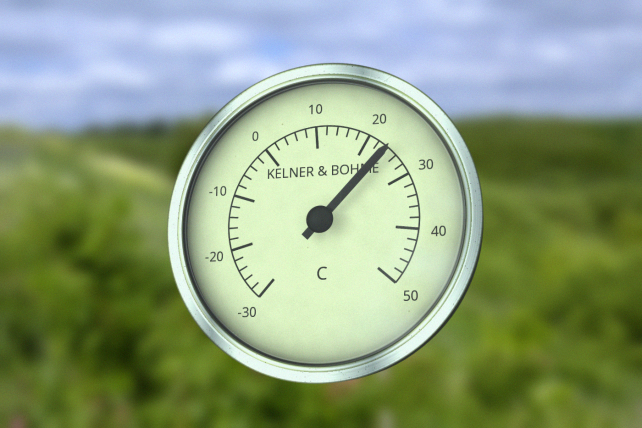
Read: 24 (°C)
